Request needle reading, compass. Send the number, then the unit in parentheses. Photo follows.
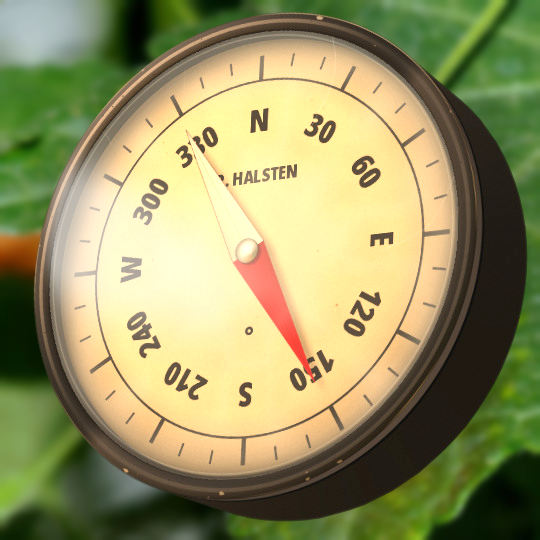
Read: 150 (°)
